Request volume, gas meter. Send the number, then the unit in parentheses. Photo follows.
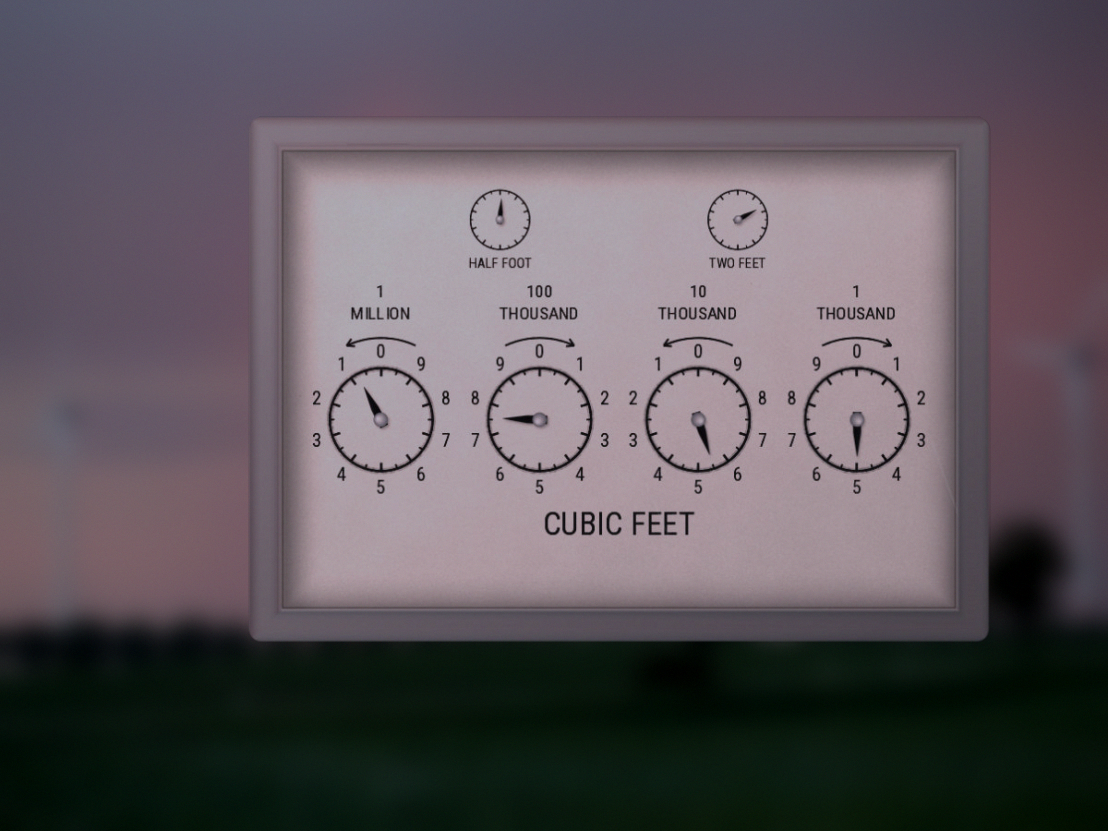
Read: 75500 (ft³)
